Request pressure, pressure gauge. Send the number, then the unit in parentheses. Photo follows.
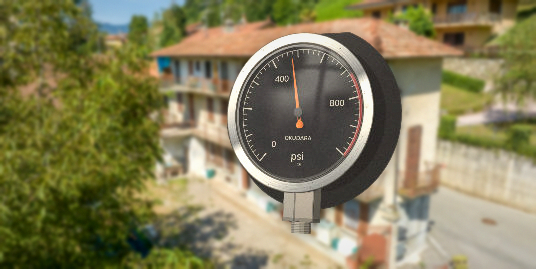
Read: 480 (psi)
